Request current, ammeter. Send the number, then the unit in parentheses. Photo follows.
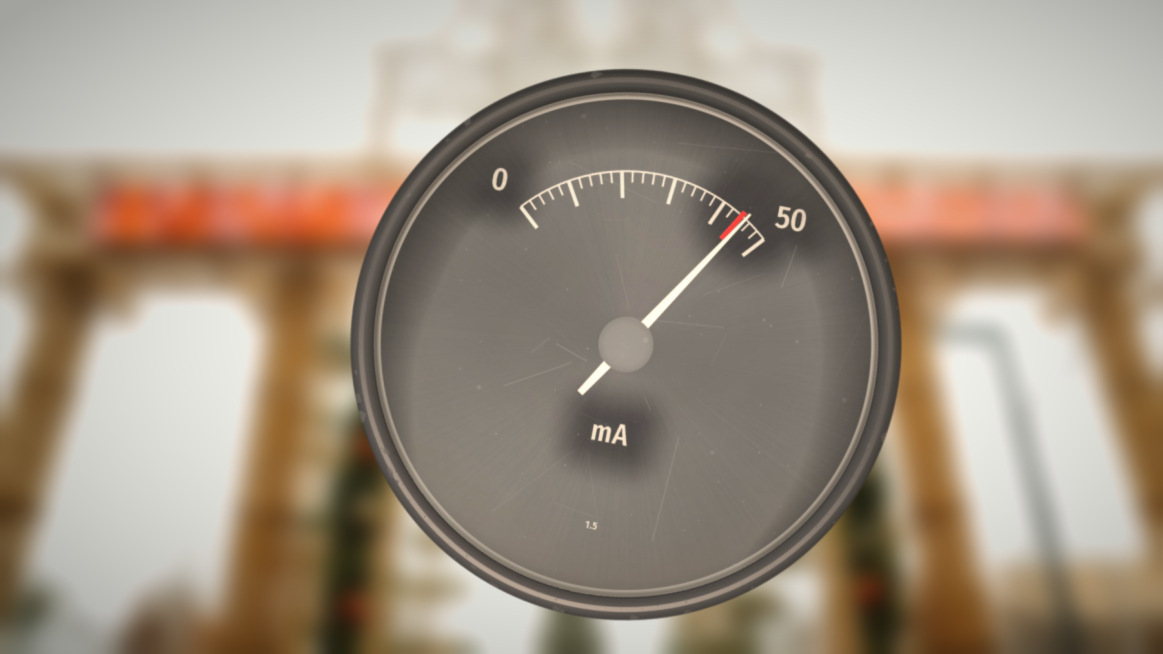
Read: 45 (mA)
